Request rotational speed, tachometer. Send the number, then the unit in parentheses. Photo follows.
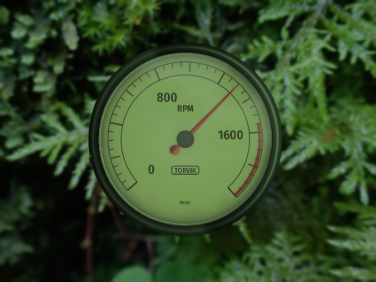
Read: 1300 (rpm)
